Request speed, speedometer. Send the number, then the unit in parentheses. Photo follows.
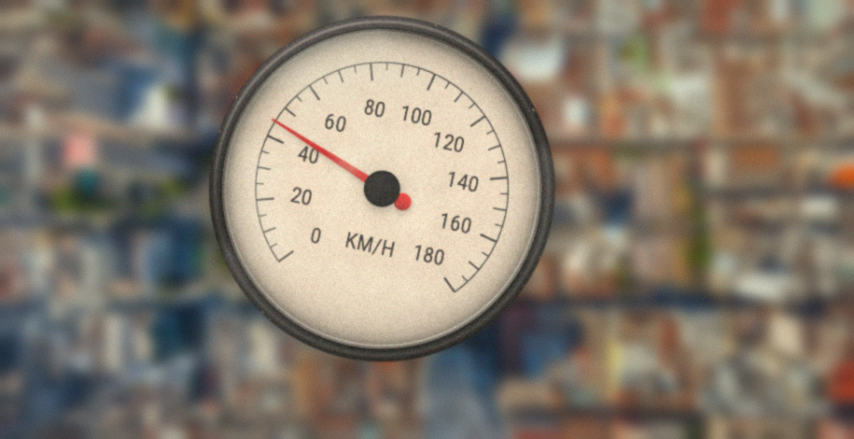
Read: 45 (km/h)
